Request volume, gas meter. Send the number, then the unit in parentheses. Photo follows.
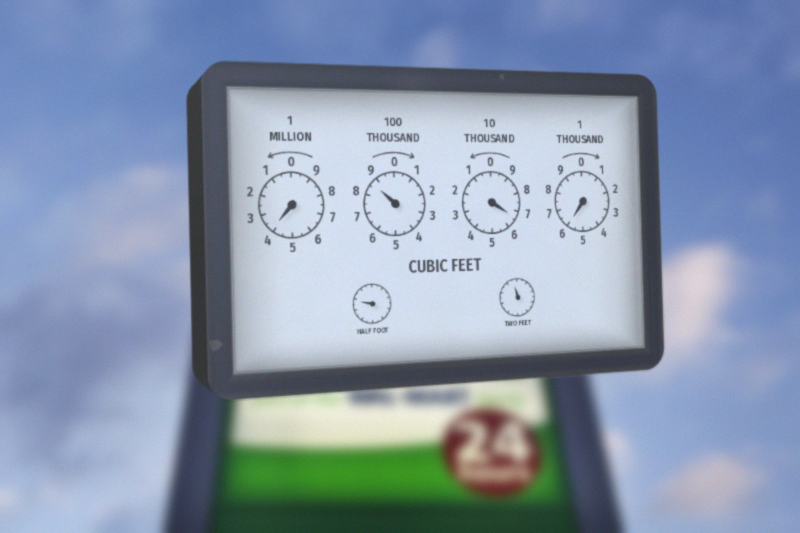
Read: 386600 (ft³)
